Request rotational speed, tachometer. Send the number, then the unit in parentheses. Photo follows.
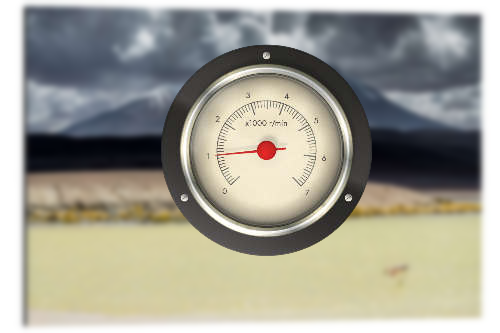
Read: 1000 (rpm)
